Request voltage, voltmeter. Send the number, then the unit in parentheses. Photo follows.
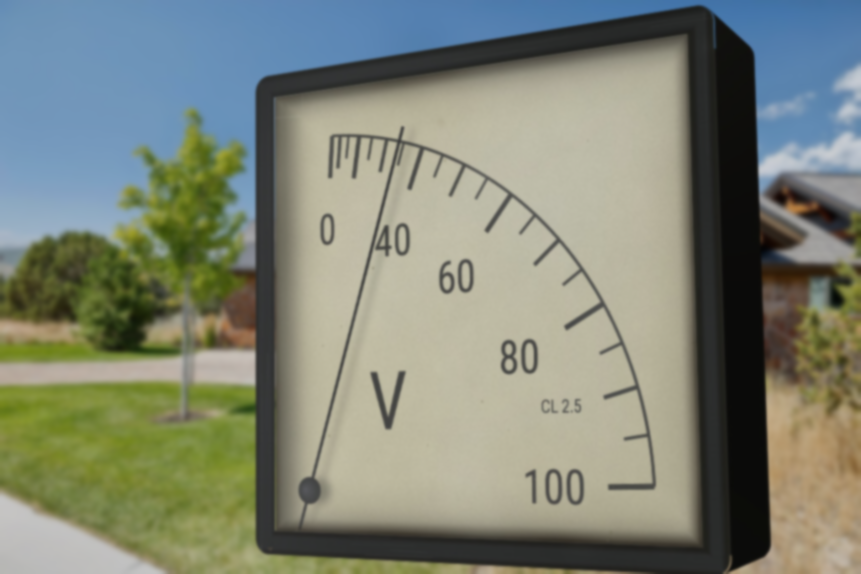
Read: 35 (V)
